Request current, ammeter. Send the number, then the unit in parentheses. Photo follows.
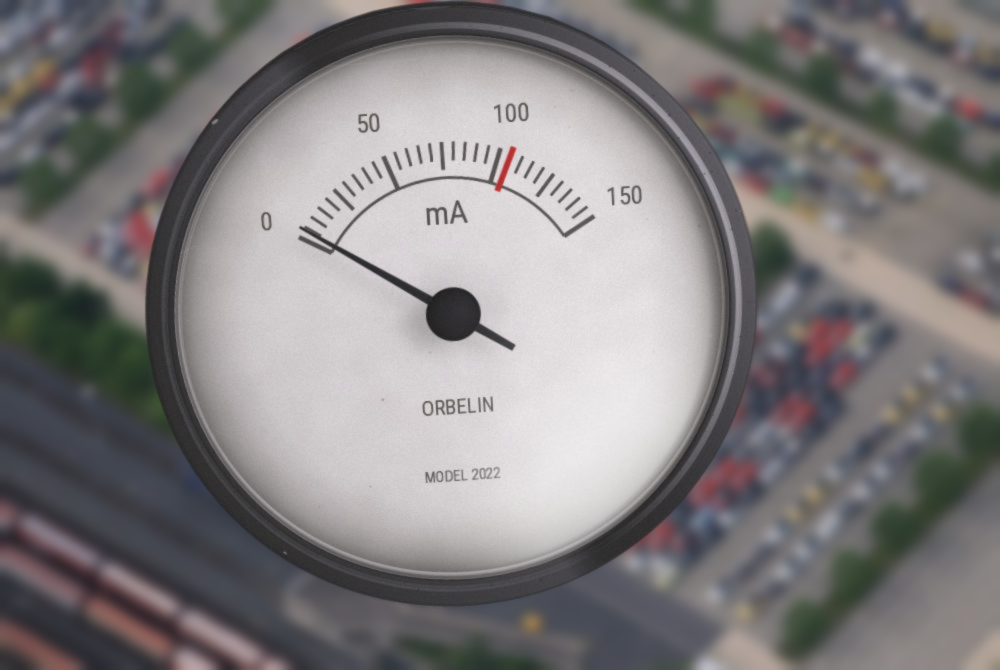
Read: 5 (mA)
